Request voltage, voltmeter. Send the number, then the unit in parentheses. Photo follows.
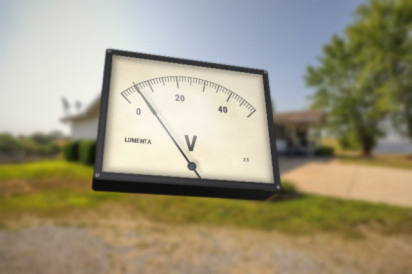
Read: 5 (V)
